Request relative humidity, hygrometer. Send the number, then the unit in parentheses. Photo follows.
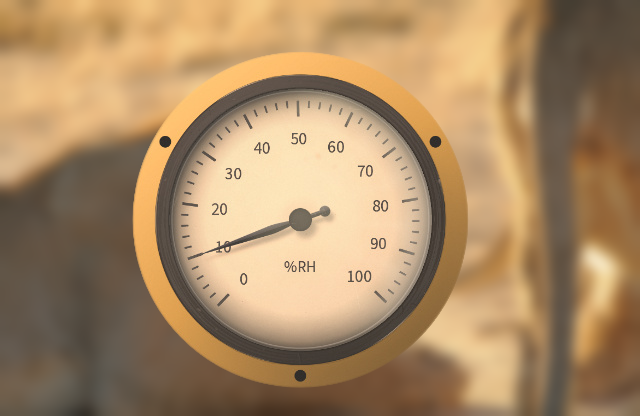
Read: 10 (%)
